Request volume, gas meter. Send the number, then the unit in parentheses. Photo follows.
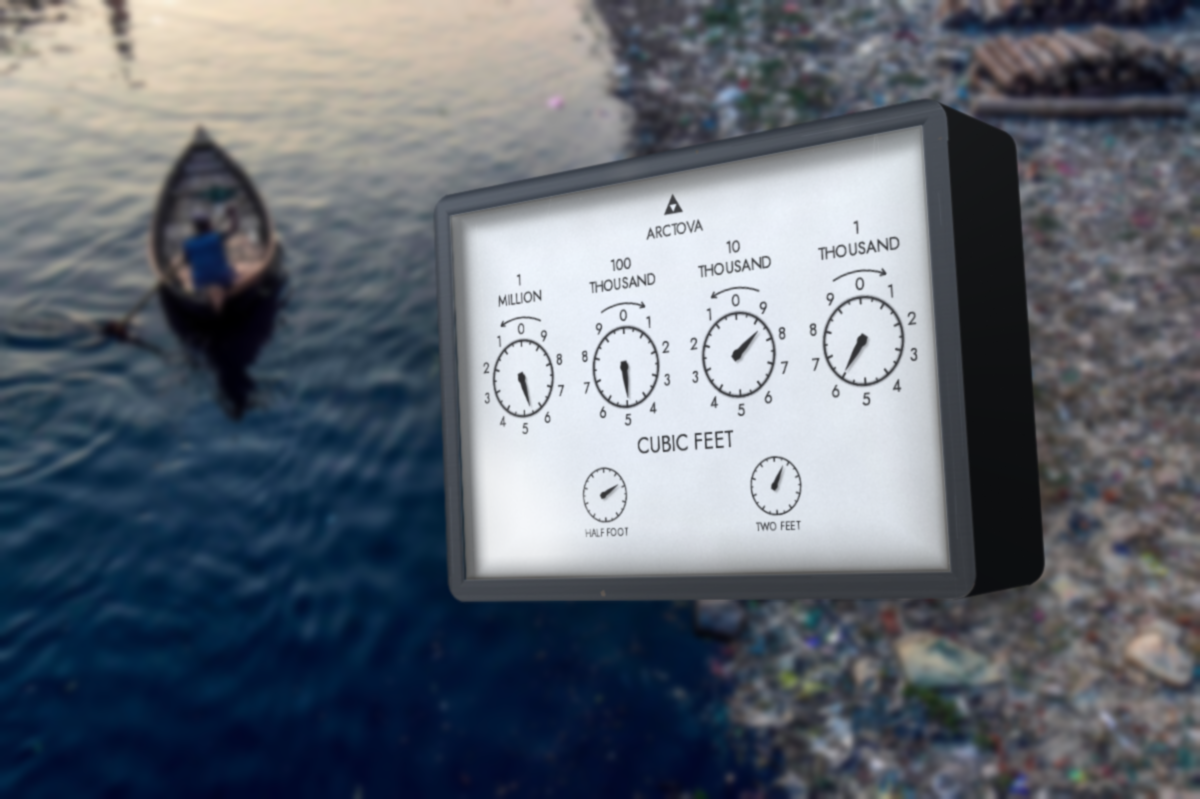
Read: 548600 (ft³)
